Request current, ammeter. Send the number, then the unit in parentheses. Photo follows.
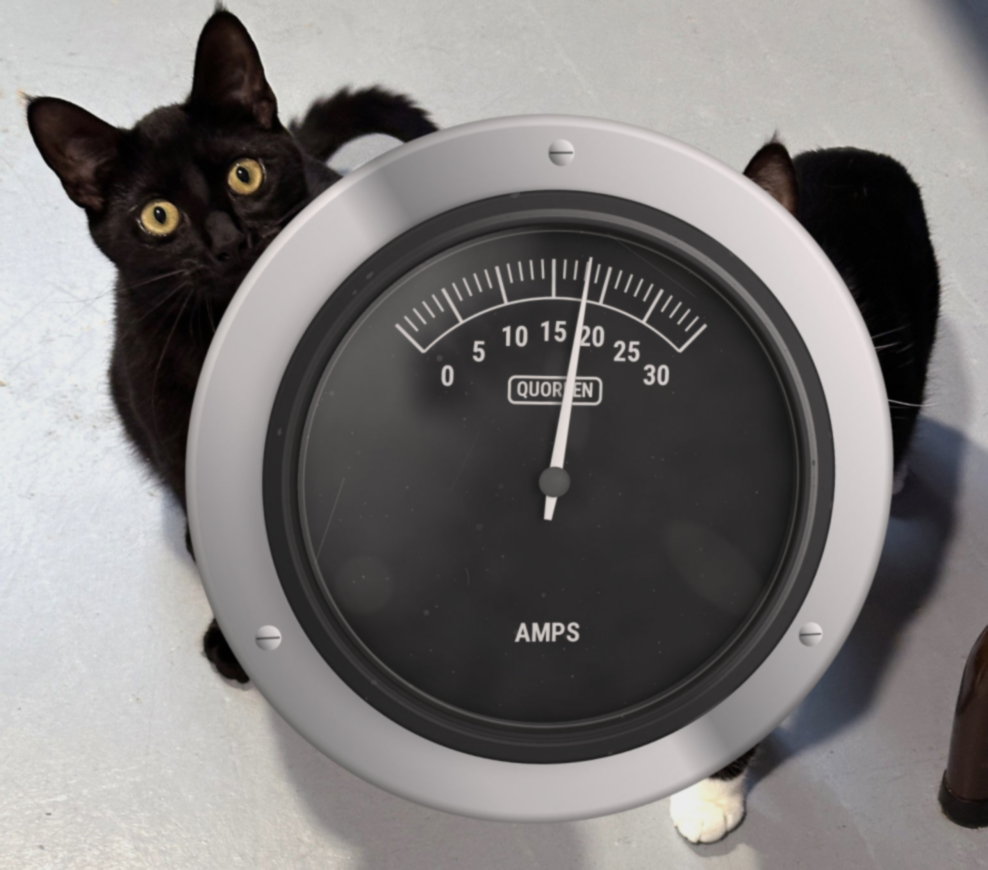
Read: 18 (A)
